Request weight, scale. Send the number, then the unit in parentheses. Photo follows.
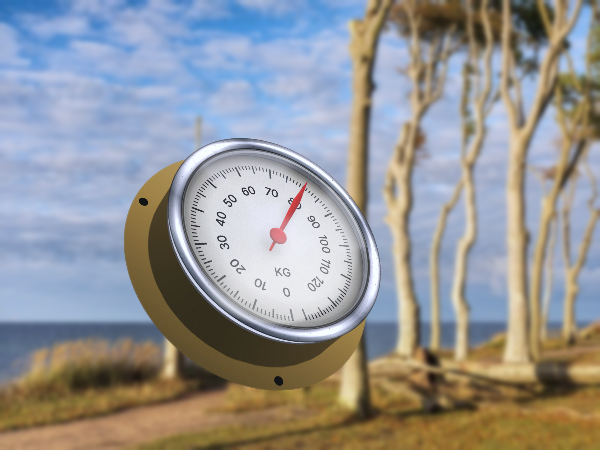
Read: 80 (kg)
